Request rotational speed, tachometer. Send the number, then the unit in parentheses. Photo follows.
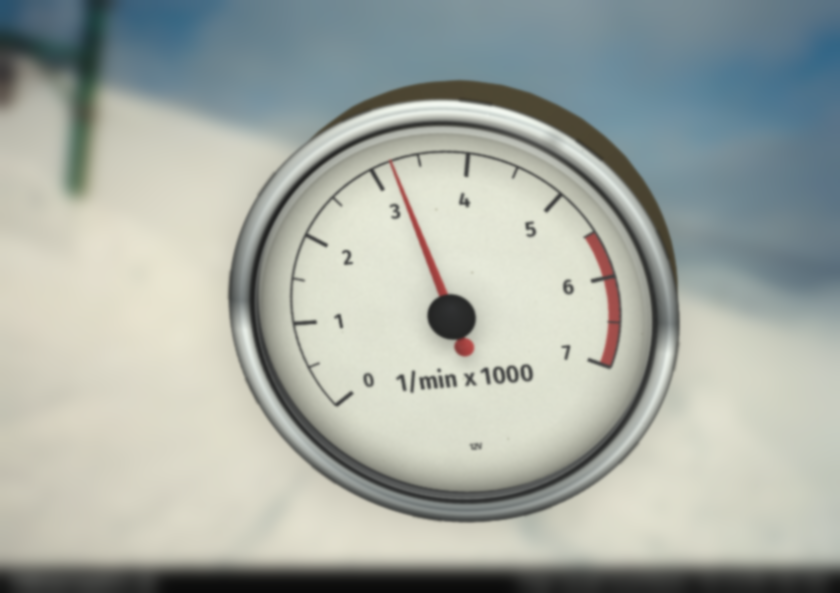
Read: 3250 (rpm)
